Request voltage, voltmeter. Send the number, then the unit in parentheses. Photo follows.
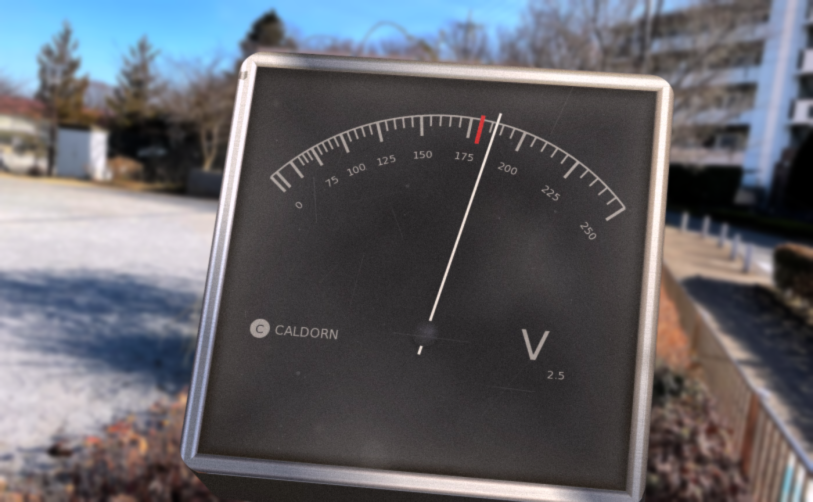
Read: 187.5 (V)
